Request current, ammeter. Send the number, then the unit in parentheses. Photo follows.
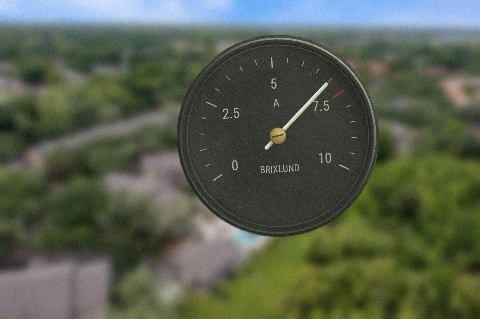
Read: 7 (A)
